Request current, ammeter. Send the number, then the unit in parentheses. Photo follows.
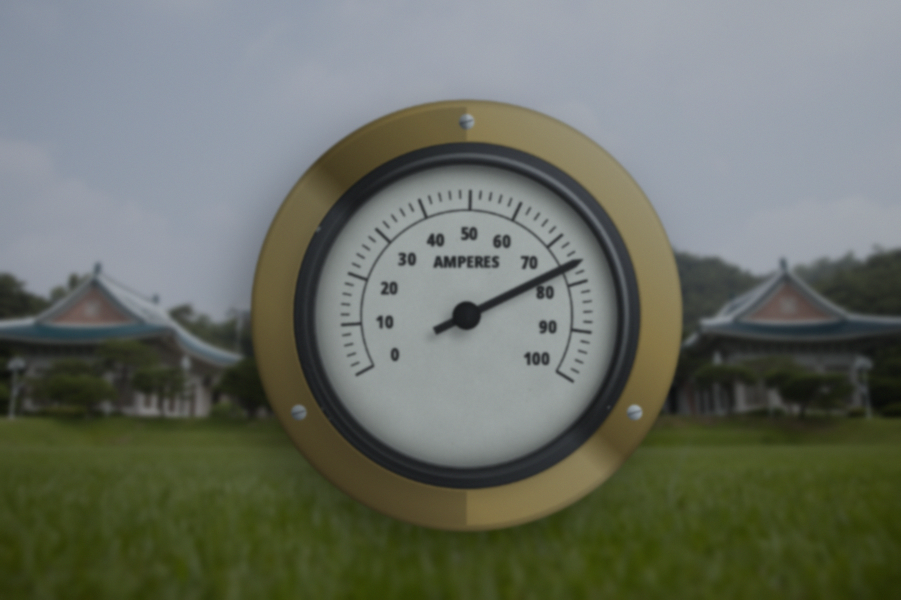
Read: 76 (A)
